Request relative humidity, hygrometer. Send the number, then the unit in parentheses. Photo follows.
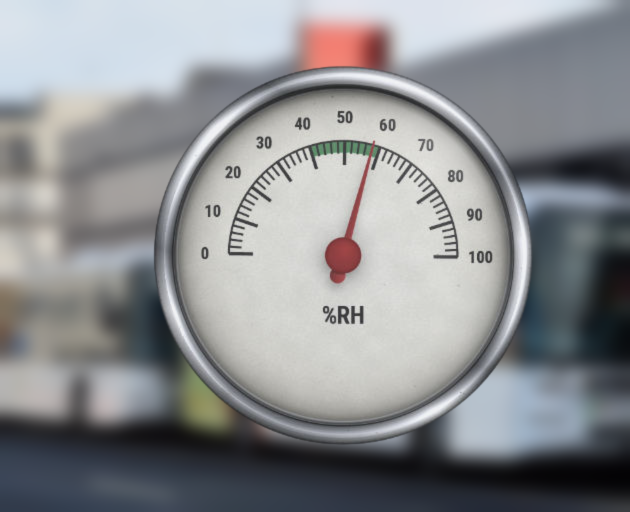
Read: 58 (%)
